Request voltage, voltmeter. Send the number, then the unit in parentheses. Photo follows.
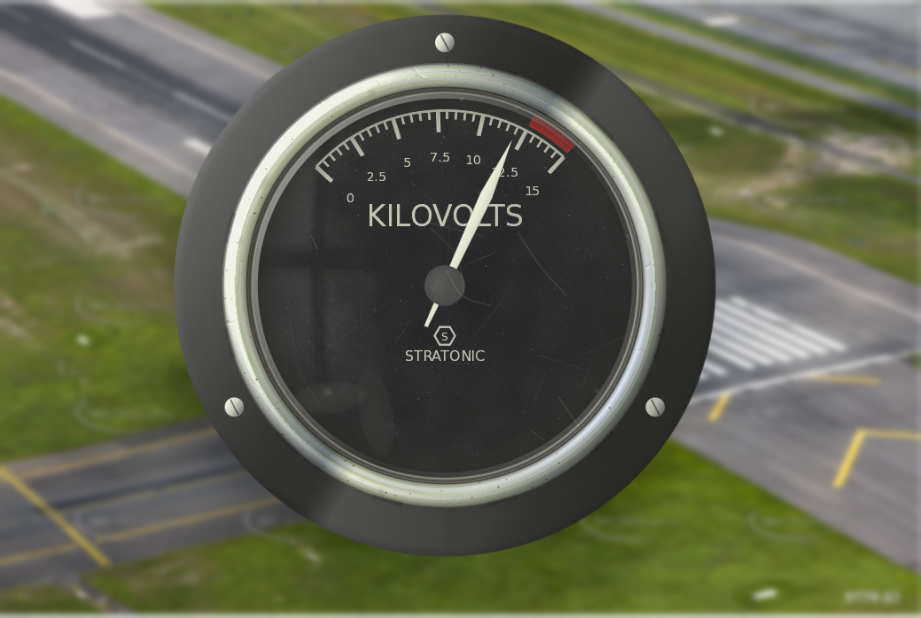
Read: 12 (kV)
